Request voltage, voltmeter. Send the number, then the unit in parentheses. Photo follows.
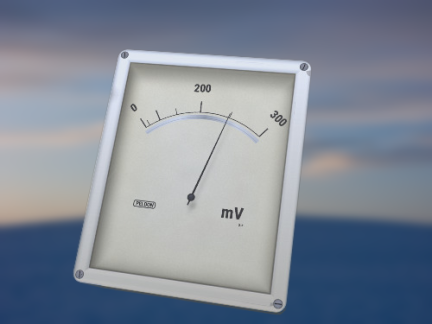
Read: 250 (mV)
